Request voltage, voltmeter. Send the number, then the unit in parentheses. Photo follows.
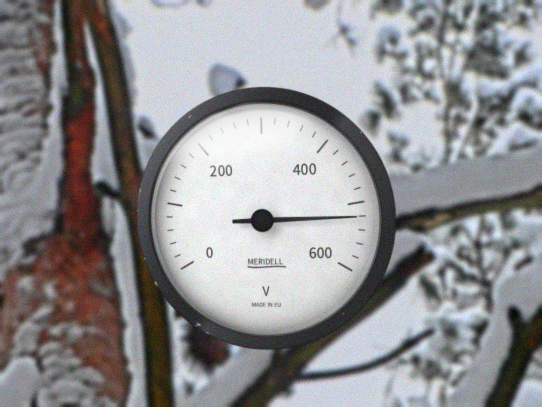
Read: 520 (V)
